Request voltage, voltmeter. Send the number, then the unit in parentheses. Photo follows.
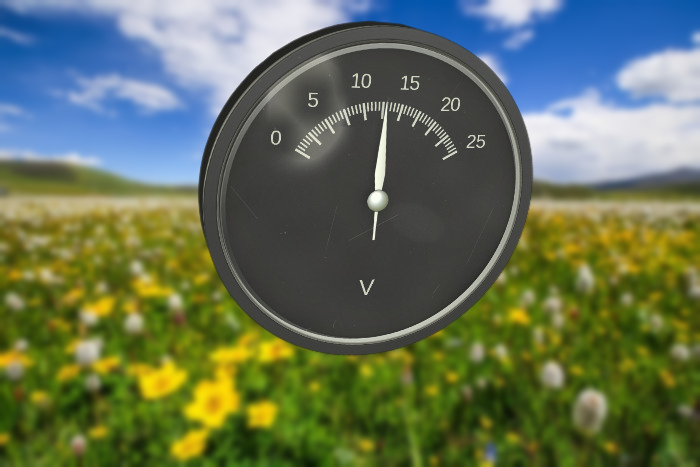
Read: 12.5 (V)
